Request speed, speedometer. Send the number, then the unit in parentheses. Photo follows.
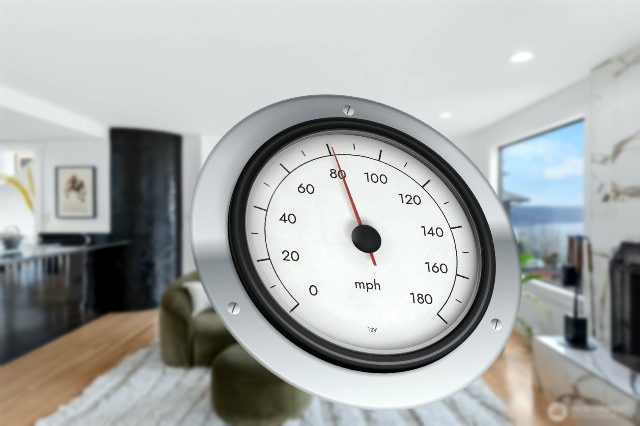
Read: 80 (mph)
